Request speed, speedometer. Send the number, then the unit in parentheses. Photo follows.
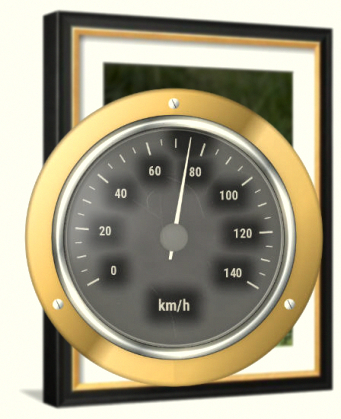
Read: 75 (km/h)
